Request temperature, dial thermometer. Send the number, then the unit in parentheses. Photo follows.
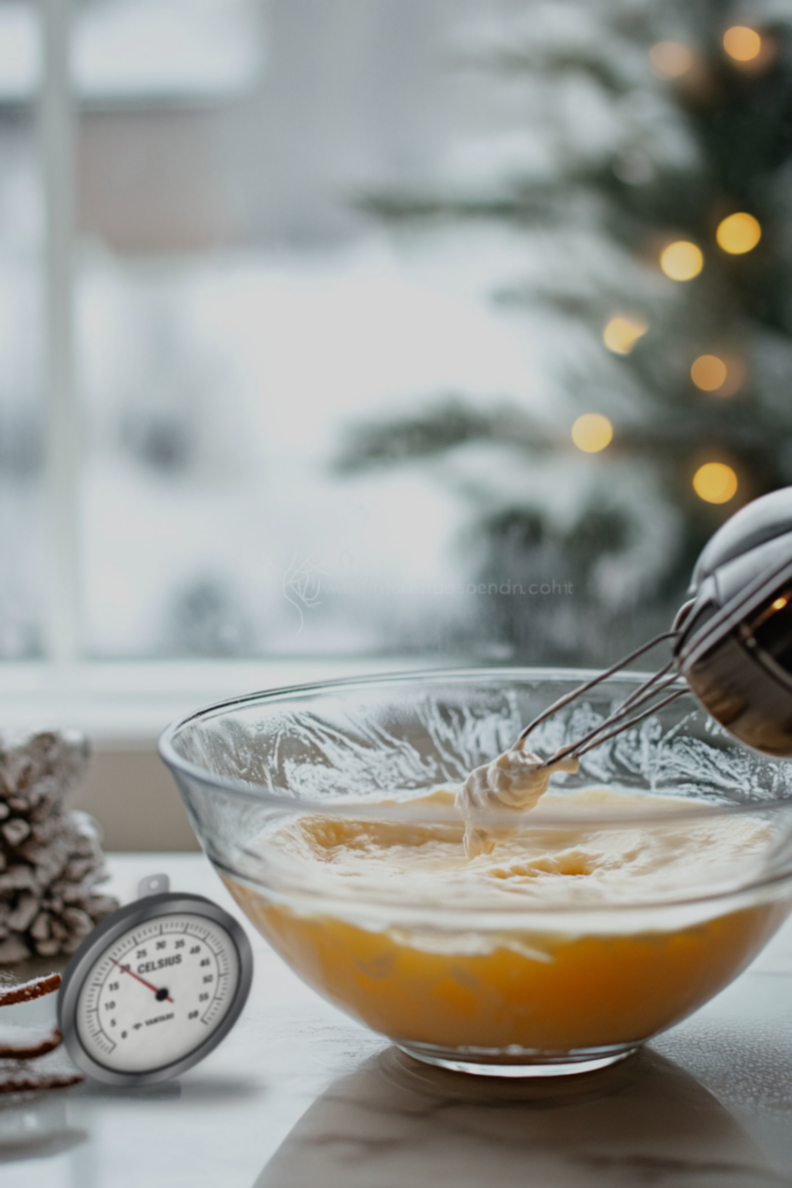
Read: 20 (°C)
